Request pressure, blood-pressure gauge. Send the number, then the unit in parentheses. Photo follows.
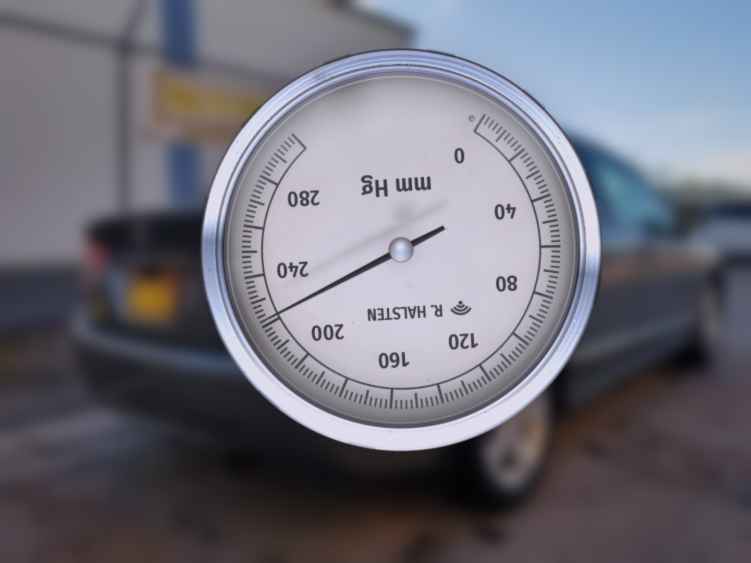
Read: 222 (mmHg)
